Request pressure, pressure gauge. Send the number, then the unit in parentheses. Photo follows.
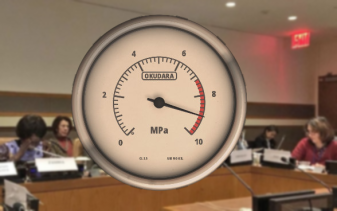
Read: 9 (MPa)
